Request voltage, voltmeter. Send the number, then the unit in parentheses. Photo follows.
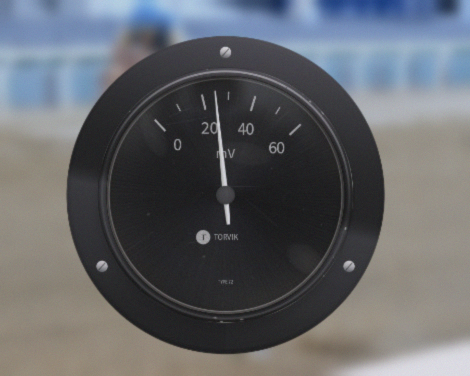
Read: 25 (mV)
